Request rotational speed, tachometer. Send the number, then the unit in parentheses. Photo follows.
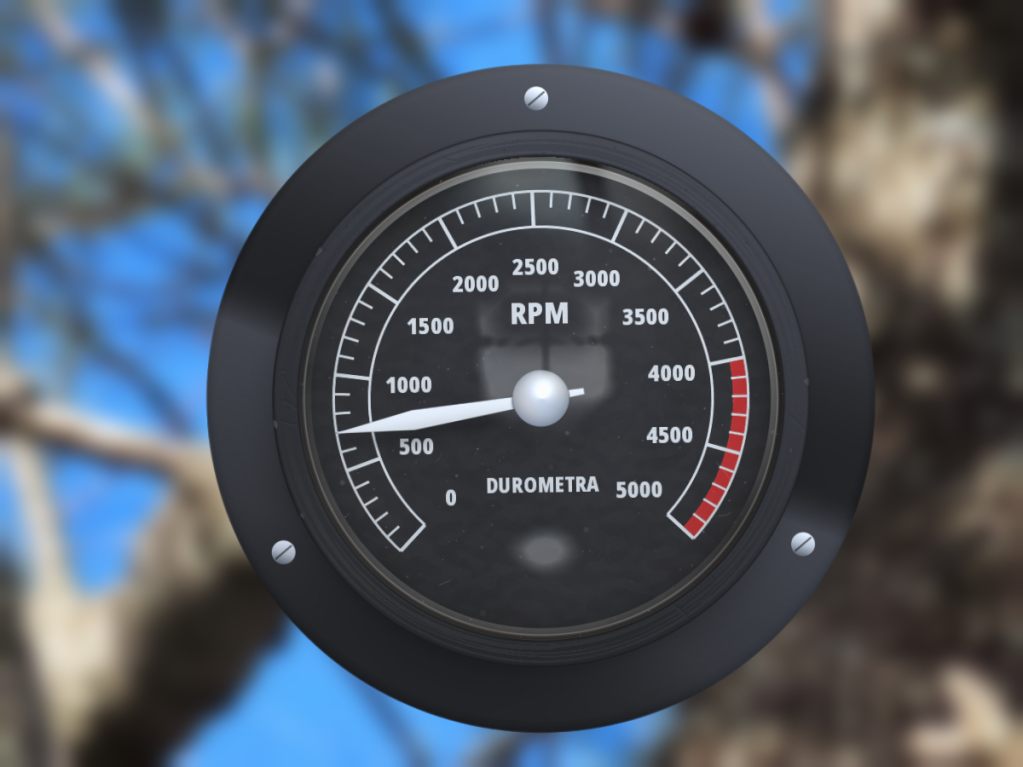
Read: 700 (rpm)
